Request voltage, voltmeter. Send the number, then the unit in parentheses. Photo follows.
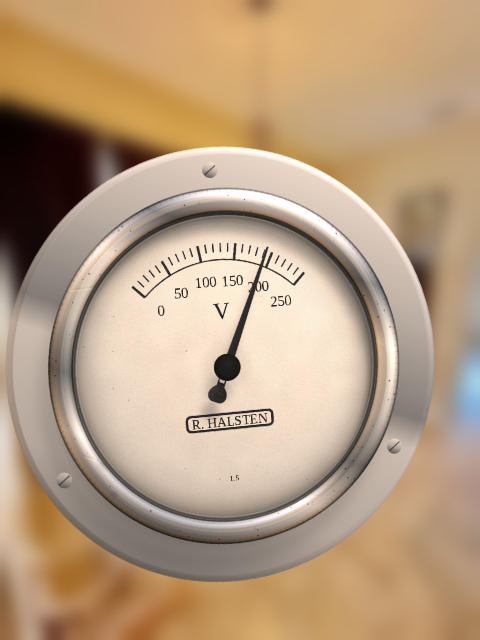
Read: 190 (V)
